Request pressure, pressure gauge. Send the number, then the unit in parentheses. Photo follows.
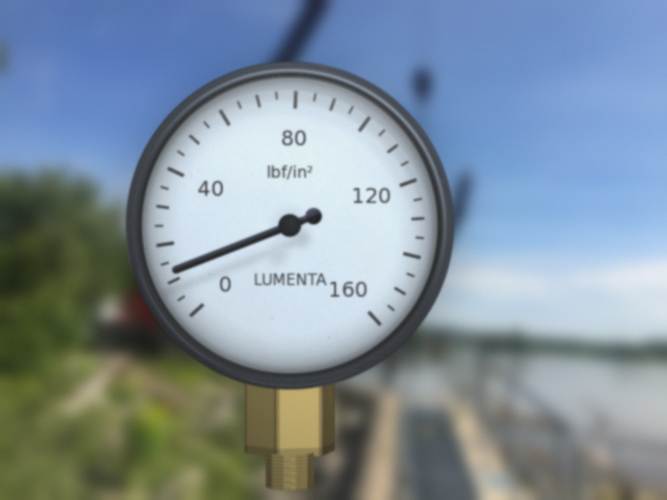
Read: 12.5 (psi)
